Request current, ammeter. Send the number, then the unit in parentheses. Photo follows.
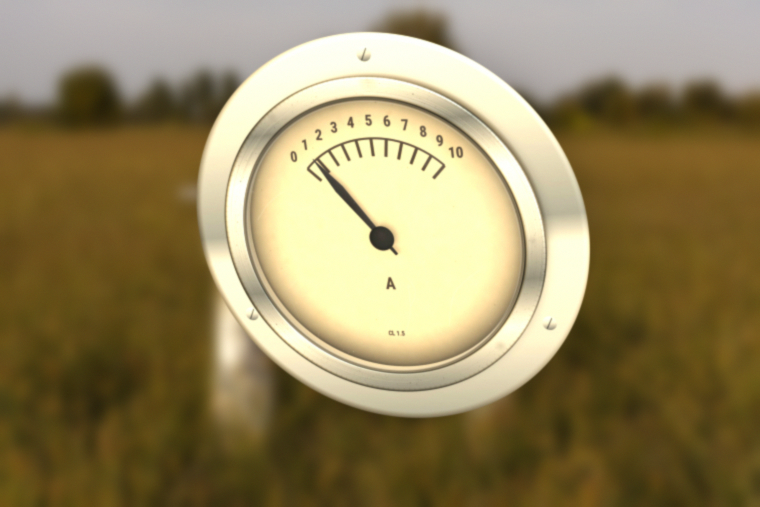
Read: 1 (A)
